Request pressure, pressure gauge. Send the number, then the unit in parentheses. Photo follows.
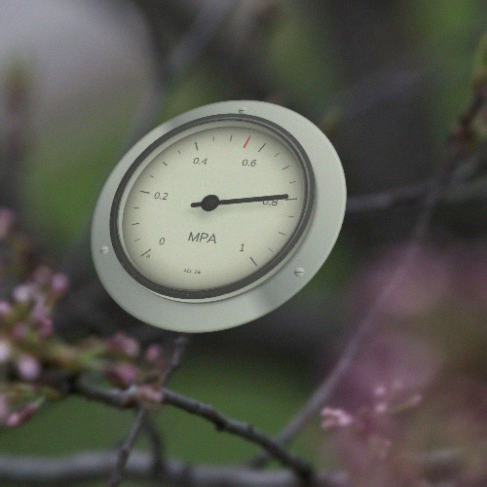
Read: 0.8 (MPa)
